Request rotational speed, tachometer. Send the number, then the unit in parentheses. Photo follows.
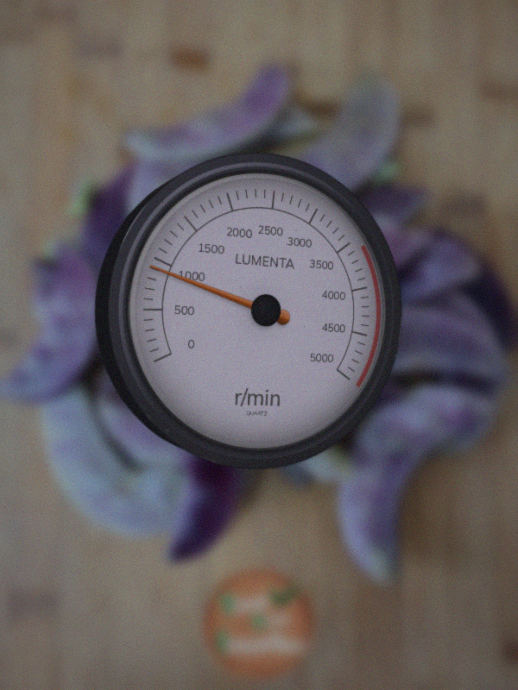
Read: 900 (rpm)
